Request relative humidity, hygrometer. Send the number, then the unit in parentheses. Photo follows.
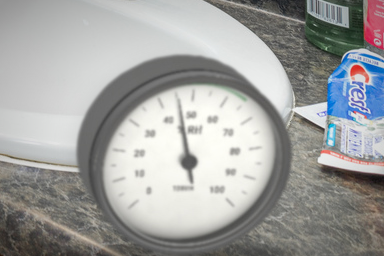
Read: 45 (%)
